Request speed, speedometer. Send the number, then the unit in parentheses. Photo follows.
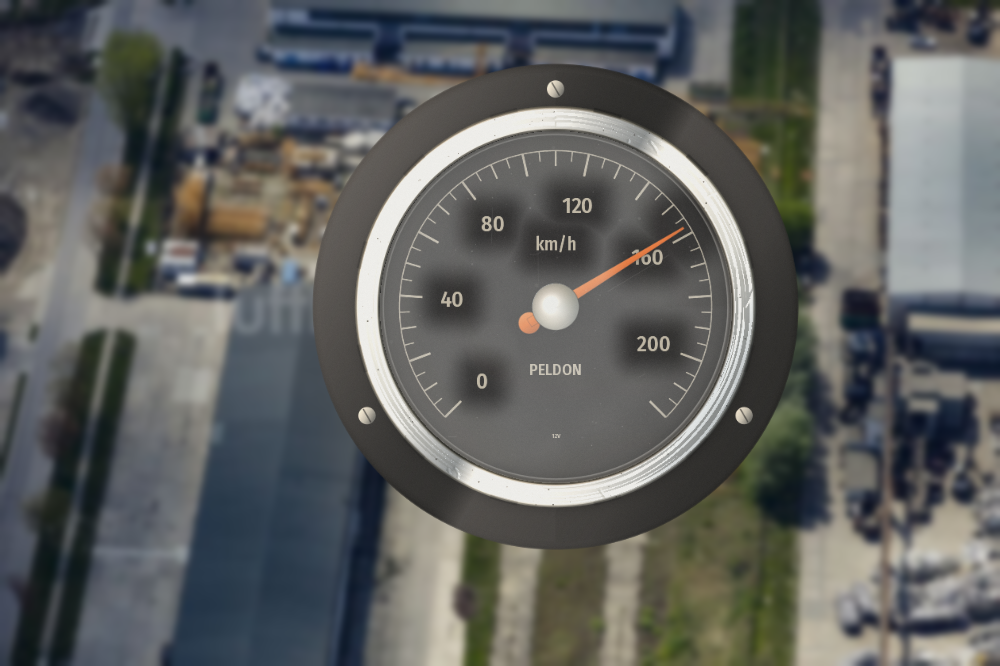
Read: 157.5 (km/h)
